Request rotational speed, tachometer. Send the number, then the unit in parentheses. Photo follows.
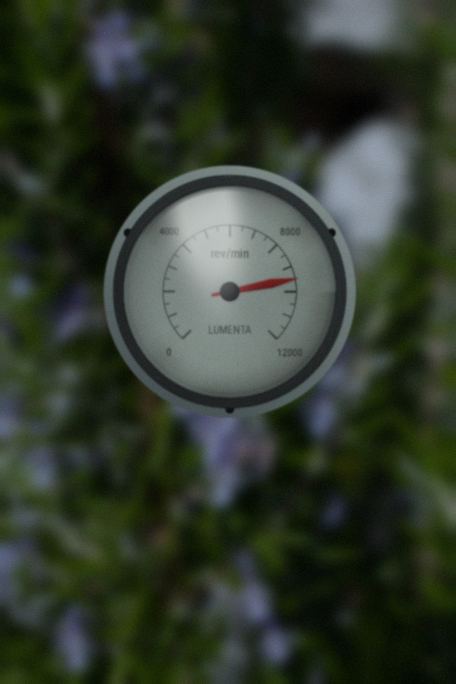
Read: 9500 (rpm)
